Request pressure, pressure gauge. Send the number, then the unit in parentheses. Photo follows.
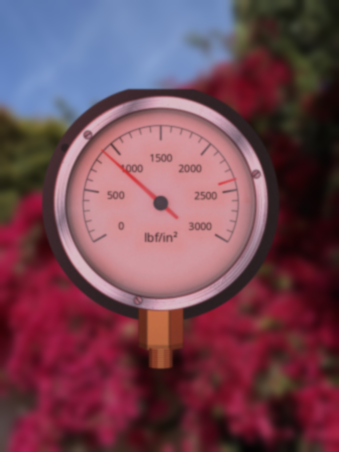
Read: 900 (psi)
